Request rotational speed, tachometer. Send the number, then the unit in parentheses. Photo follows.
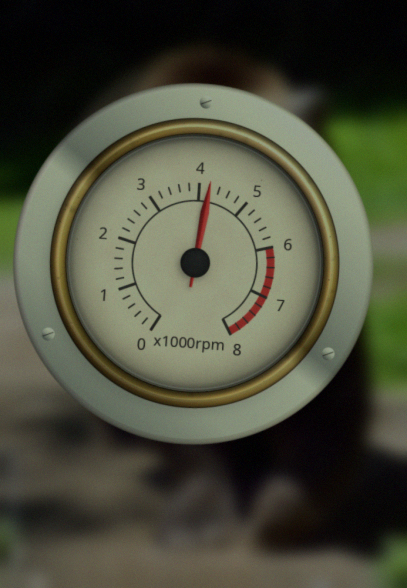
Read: 4200 (rpm)
